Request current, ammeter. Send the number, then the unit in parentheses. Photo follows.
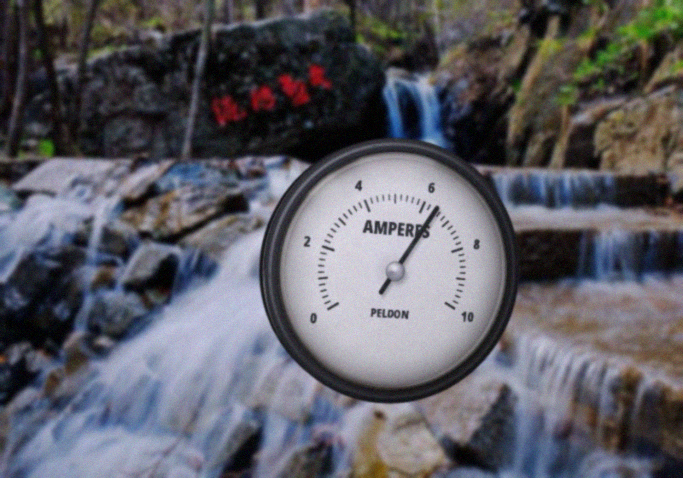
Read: 6.4 (A)
